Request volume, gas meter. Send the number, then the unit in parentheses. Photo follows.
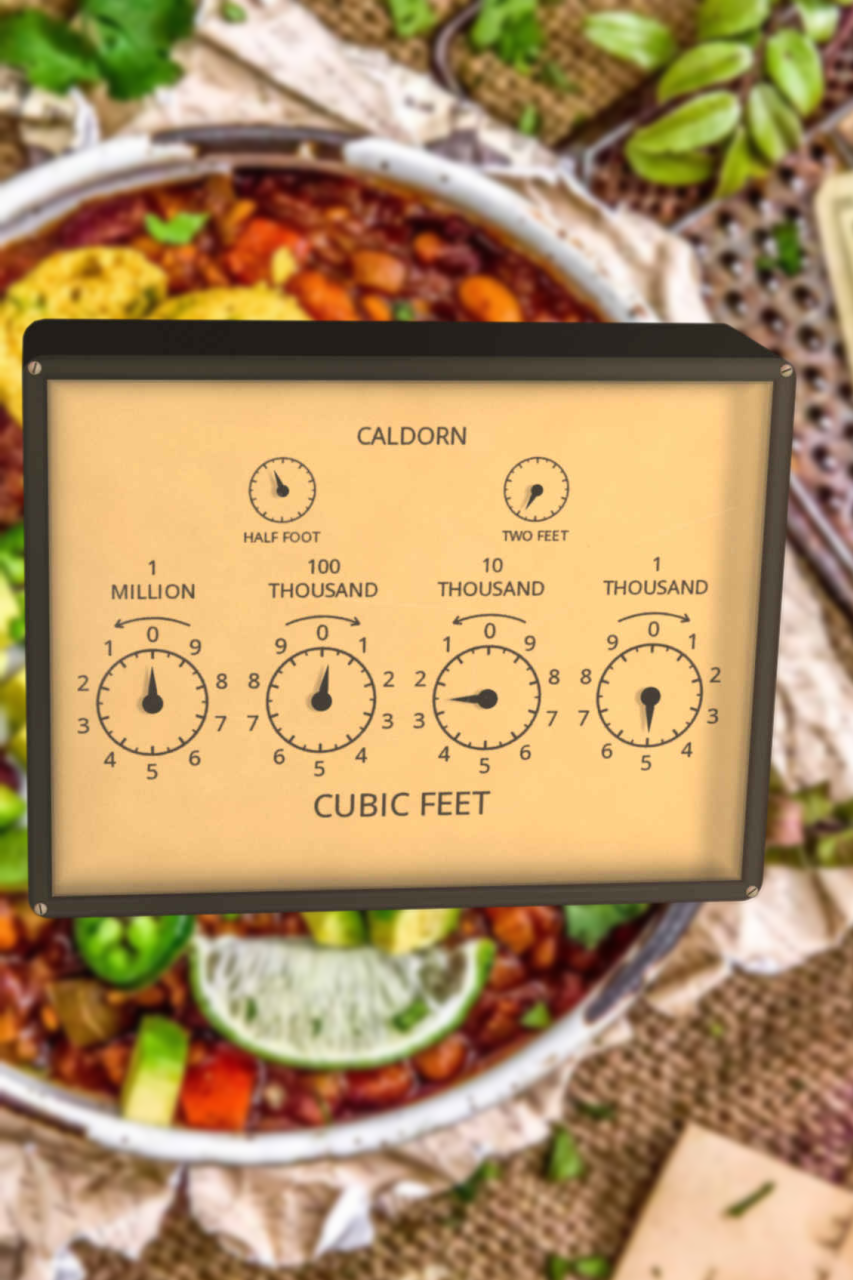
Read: 2500 (ft³)
